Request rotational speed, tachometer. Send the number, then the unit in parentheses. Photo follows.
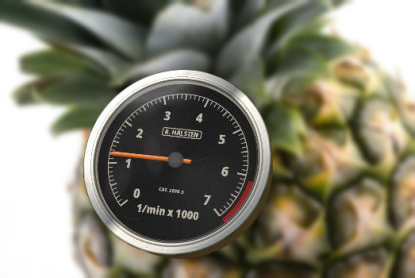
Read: 1200 (rpm)
